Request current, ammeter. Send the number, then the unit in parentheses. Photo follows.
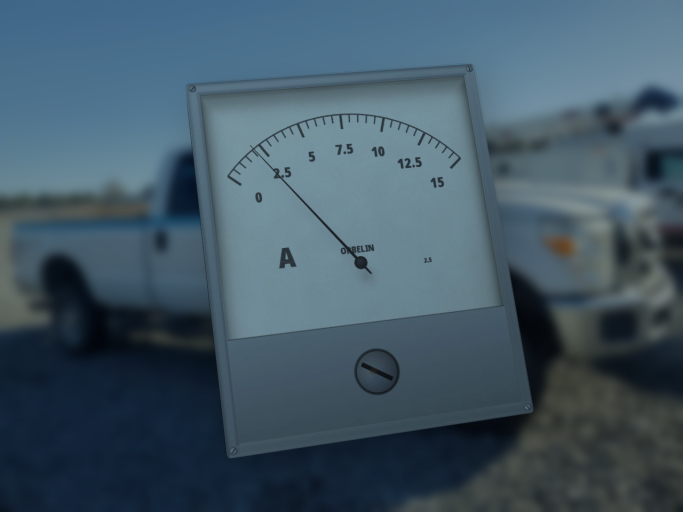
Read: 2 (A)
